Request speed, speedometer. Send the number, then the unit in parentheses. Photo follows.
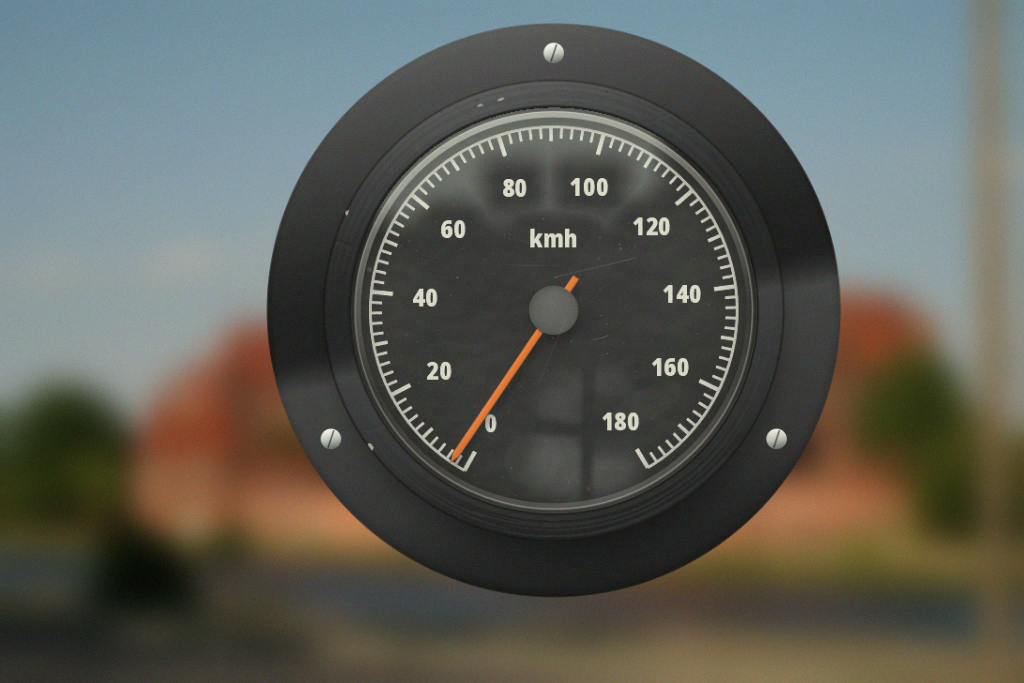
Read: 3 (km/h)
